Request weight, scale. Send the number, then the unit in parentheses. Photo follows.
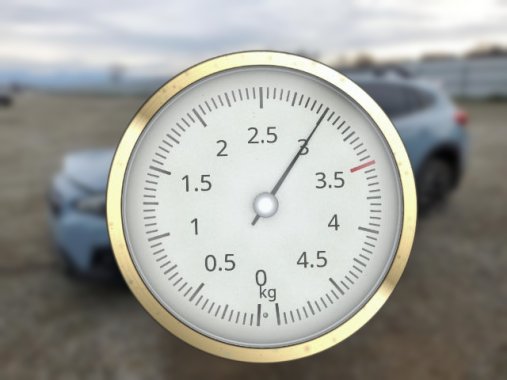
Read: 3 (kg)
